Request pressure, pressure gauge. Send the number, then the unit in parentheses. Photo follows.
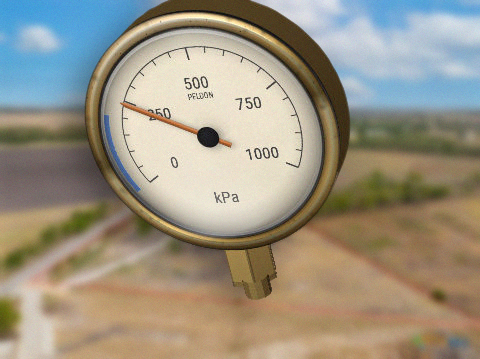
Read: 250 (kPa)
